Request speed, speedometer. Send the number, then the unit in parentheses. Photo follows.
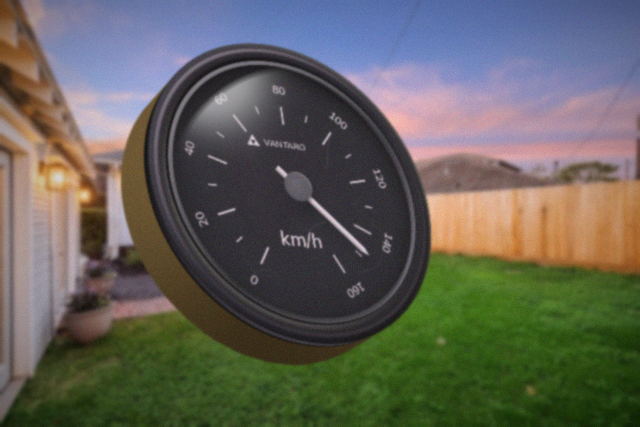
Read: 150 (km/h)
